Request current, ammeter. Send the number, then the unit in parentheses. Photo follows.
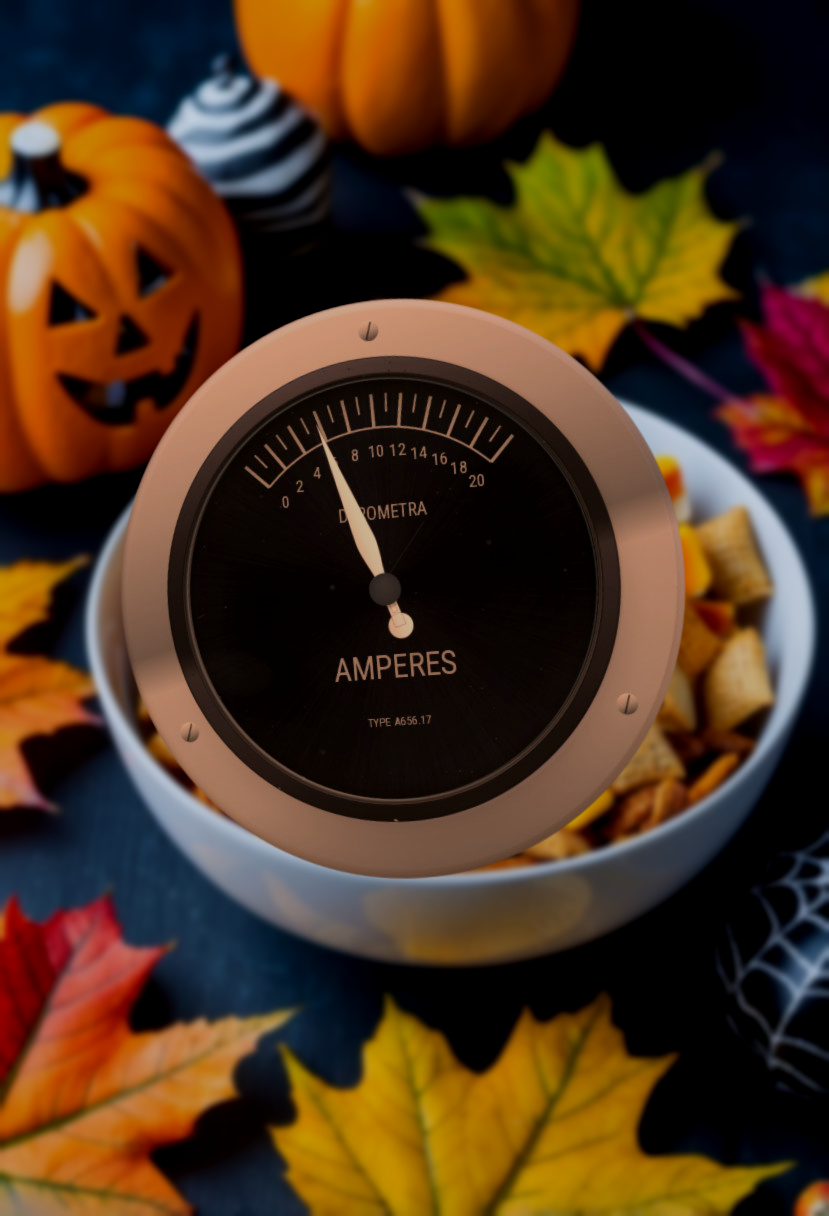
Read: 6 (A)
